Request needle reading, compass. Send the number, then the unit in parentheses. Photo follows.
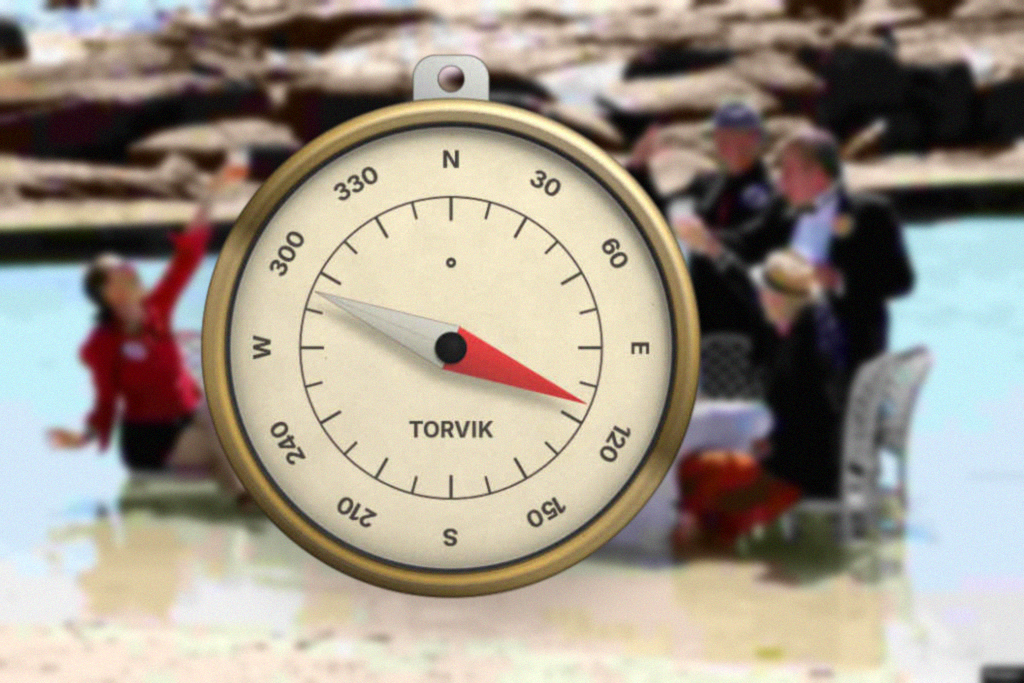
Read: 112.5 (°)
